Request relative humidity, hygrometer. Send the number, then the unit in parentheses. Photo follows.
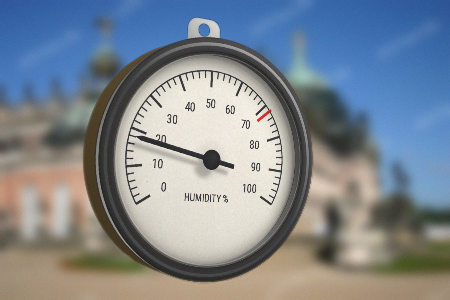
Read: 18 (%)
